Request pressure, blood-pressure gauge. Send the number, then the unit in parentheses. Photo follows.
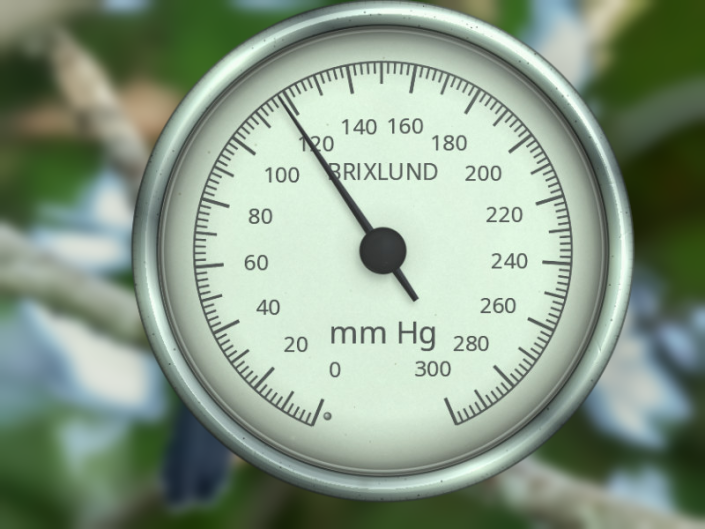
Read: 118 (mmHg)
